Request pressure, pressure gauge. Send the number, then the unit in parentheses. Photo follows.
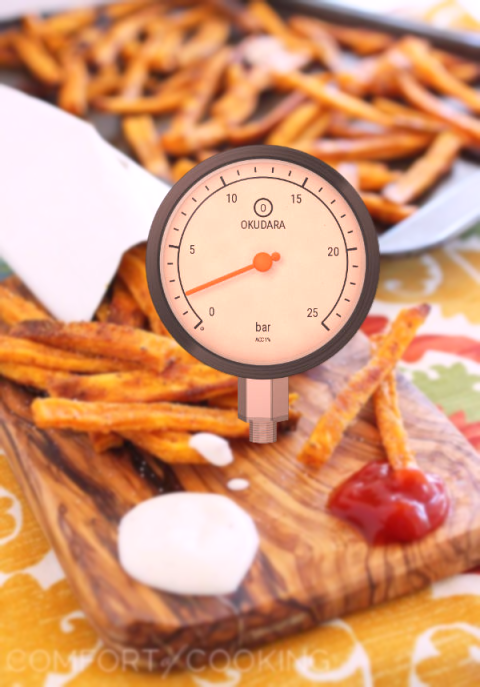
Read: 2 (bar)
